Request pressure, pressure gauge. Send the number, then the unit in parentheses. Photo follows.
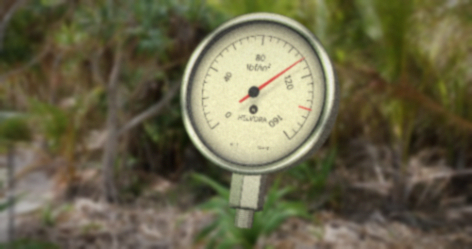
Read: 110 (psi)
